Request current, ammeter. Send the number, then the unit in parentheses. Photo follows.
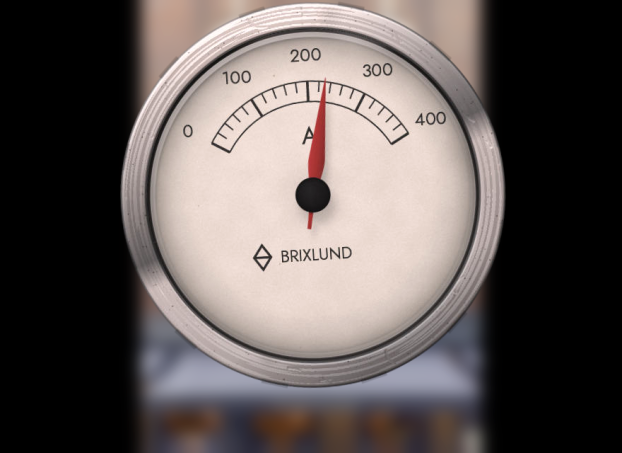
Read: 230 (A)
